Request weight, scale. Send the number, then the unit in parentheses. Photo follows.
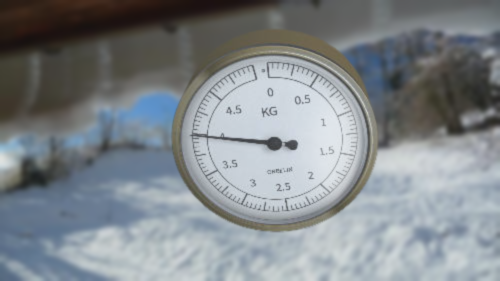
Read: 4 (kg)
